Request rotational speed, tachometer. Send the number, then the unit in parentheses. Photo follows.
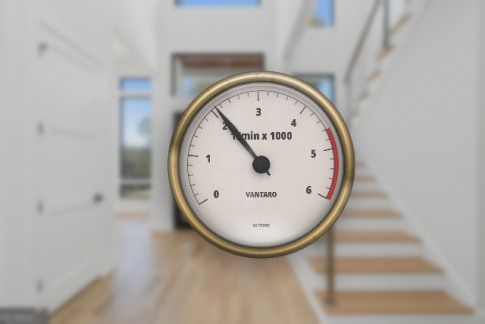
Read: 2100 (rpm)
